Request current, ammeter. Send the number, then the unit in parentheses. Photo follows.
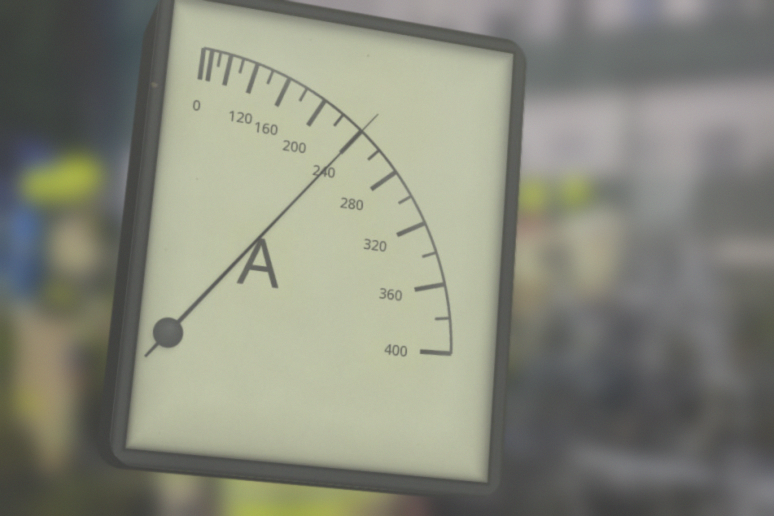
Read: 240 (A)
